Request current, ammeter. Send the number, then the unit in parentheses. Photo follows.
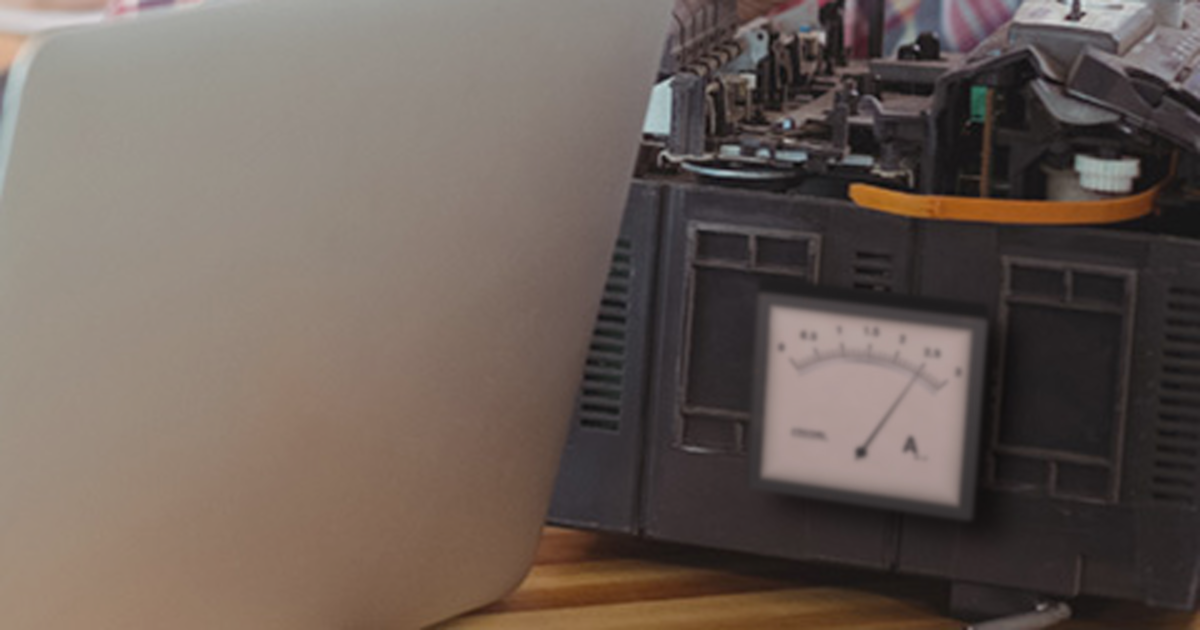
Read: 2.5 (A)
